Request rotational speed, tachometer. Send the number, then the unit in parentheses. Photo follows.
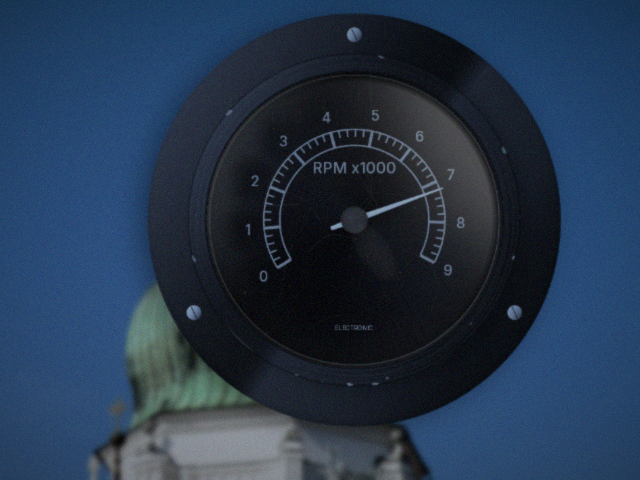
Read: 7200 (rpm)
